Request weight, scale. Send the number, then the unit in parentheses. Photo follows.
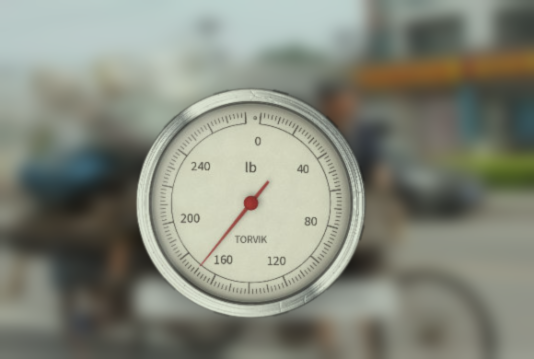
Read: 170 (lb)
